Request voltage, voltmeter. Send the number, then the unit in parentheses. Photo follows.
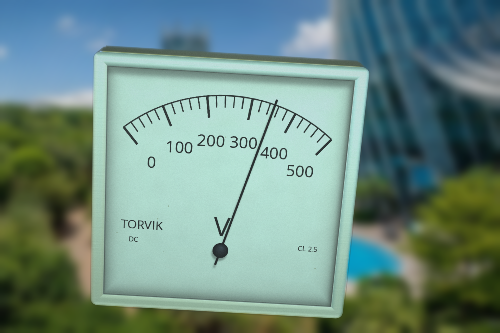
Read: 350 (V)
